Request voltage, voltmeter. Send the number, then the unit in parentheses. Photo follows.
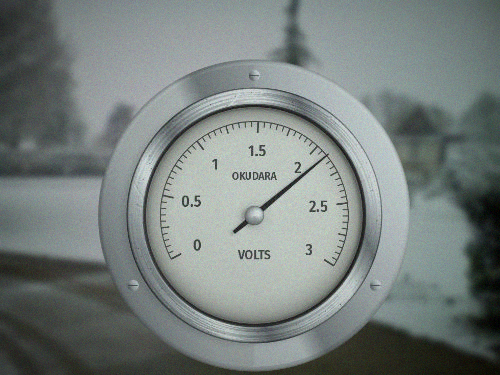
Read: 2.1 (V)
